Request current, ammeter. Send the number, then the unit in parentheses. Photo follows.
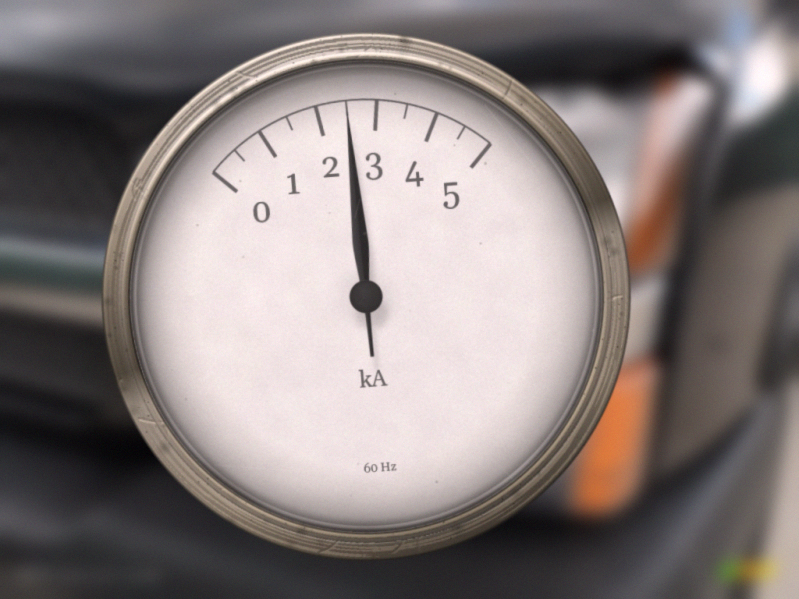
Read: 2.5 (kA)
